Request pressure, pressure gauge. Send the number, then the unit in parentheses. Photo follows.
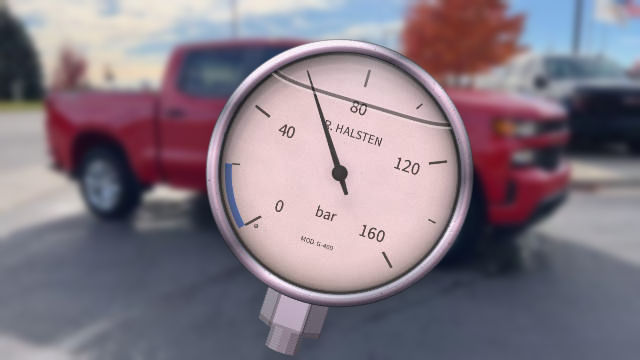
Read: 60 (bar)
